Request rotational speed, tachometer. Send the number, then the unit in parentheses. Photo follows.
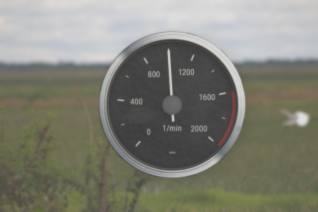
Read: 1000 (rpm)
